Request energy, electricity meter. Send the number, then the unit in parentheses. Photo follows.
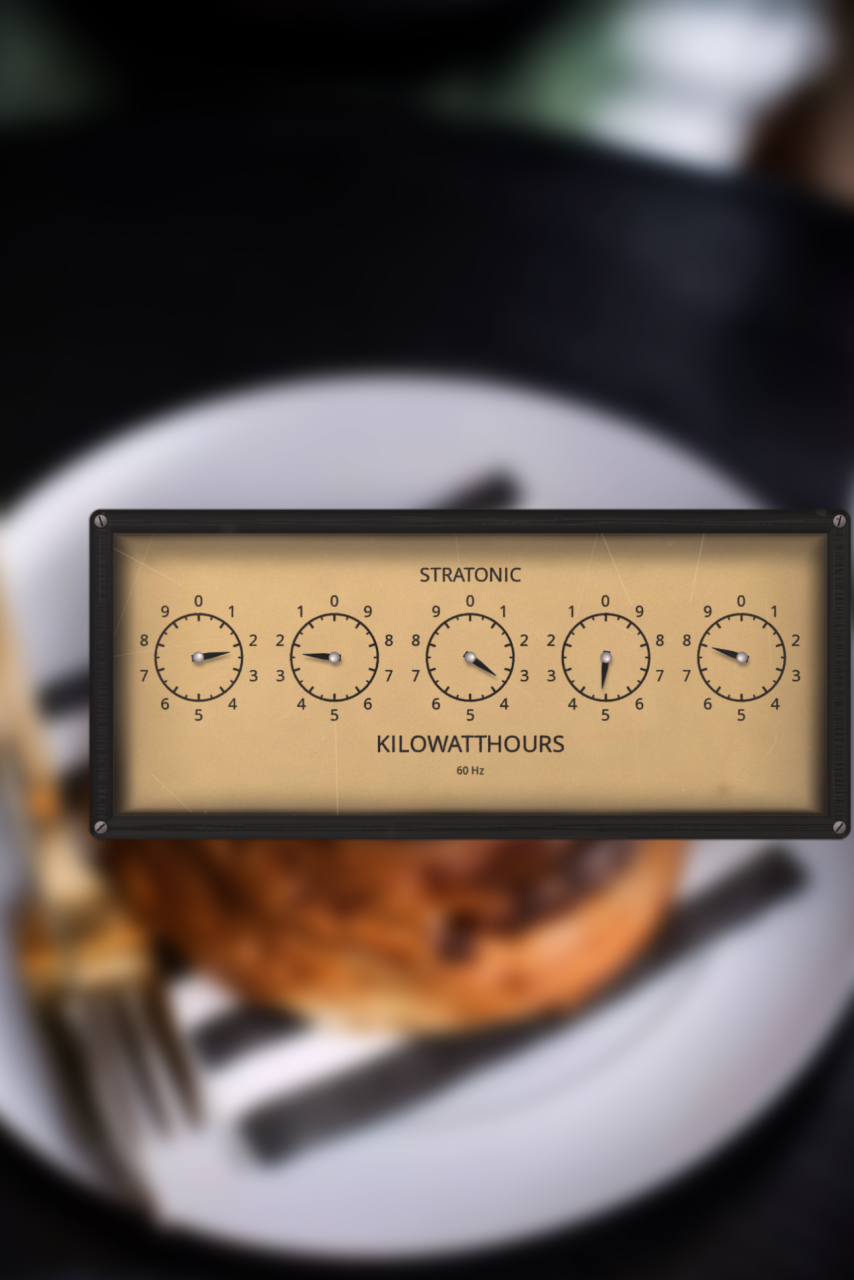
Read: 22348 (kWh)
